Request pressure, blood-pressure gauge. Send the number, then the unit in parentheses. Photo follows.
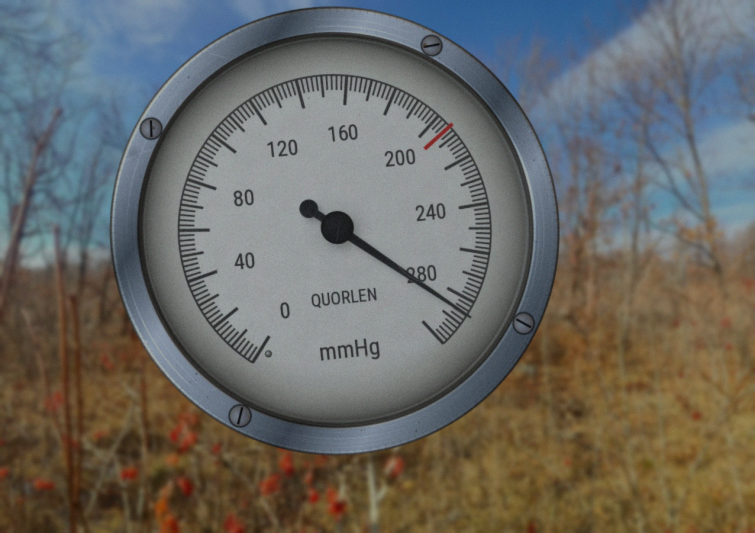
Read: 286 (mmHg)
